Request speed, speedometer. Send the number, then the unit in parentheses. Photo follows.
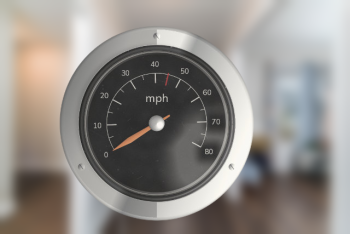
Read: 0 (mph)
